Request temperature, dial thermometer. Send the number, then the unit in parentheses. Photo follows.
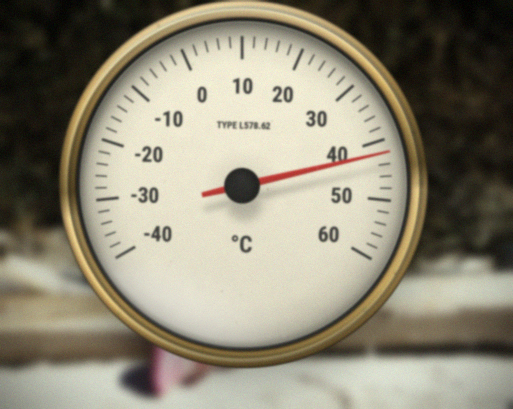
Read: 42 (°C)
